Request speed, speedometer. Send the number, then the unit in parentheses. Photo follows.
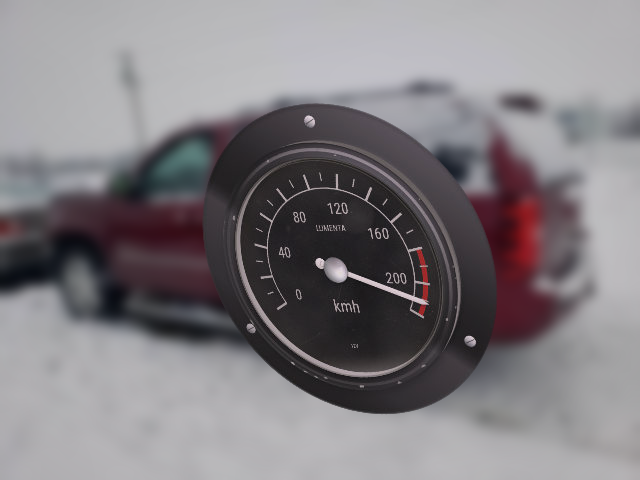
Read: 210 (km/h)
